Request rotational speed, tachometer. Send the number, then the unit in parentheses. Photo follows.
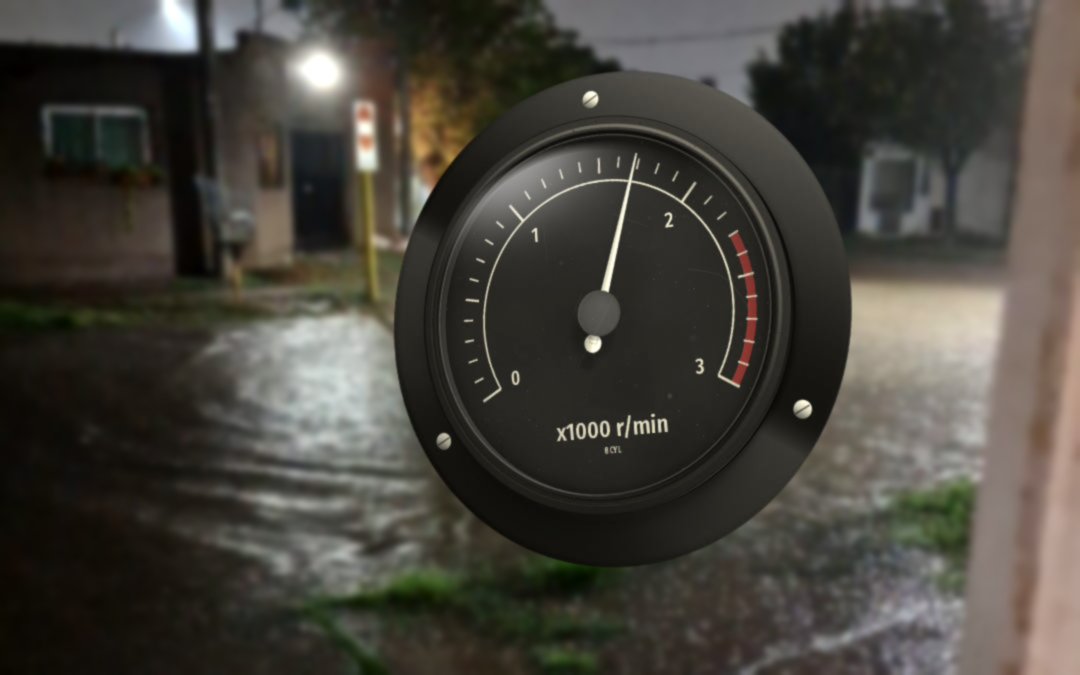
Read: 1700 (rpm)
